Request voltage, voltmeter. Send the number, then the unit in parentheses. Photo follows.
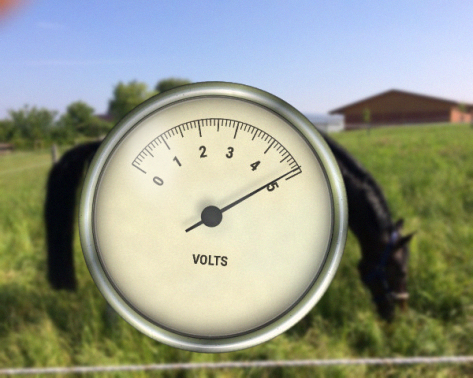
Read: 4.9 (V)
